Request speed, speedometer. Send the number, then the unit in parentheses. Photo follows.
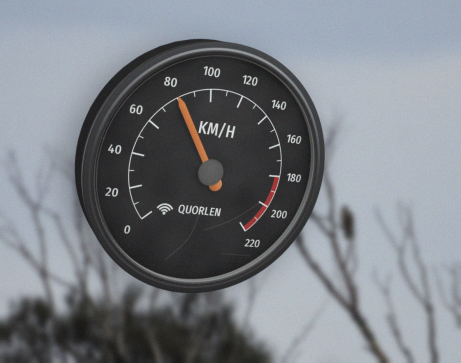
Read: 80 (km/h)
